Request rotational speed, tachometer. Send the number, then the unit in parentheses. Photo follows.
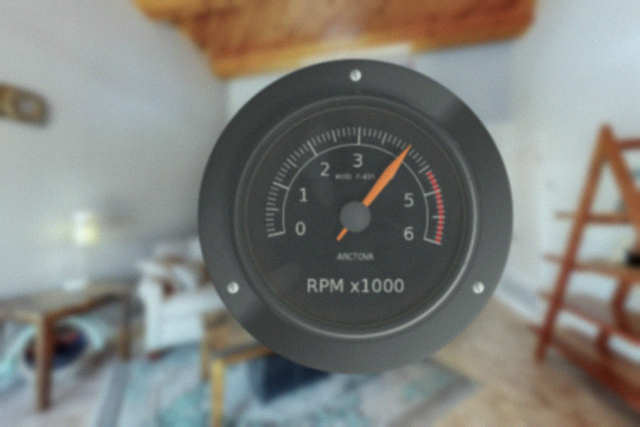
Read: 4000 (rpm)
